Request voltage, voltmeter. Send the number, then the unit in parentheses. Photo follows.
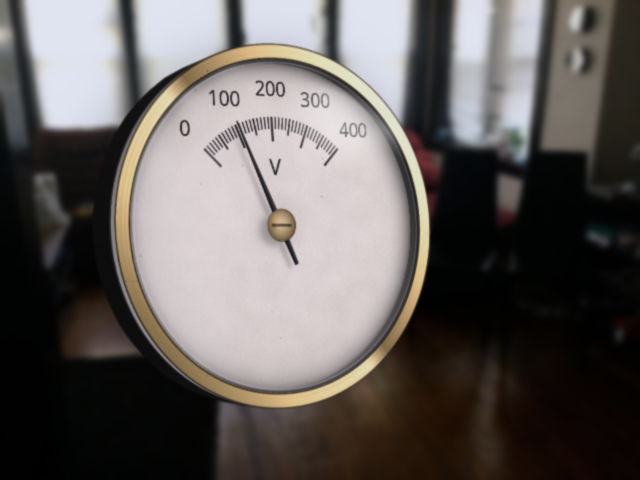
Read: 100 (V)
